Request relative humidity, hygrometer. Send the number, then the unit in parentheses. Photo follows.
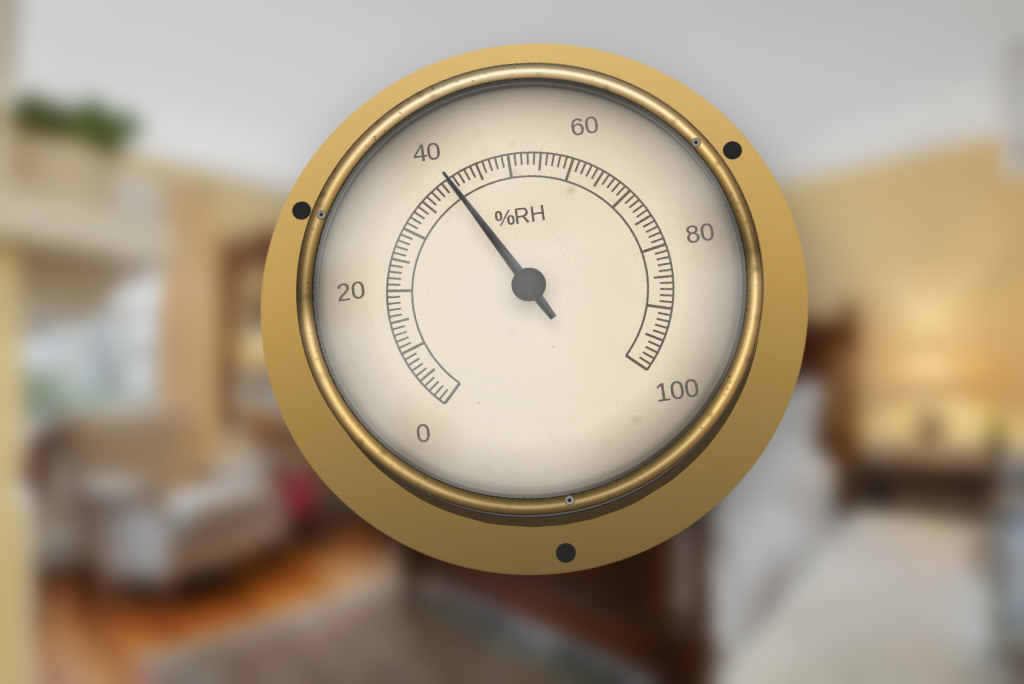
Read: 40 (%)
